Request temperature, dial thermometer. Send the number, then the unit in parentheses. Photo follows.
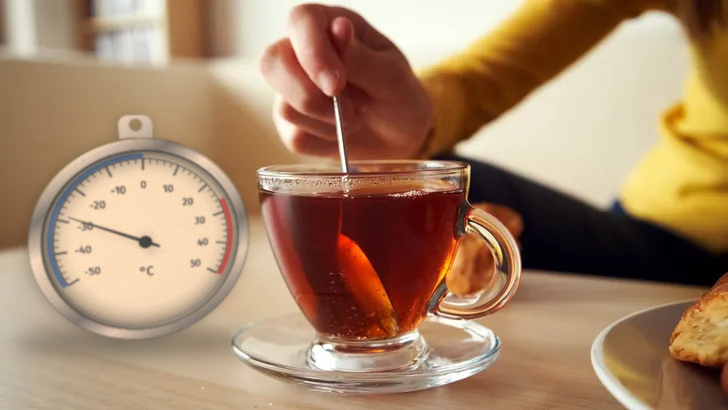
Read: -28 (°C)
